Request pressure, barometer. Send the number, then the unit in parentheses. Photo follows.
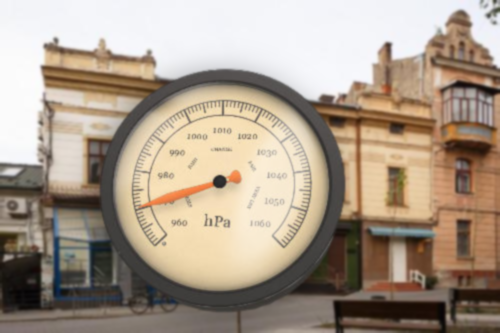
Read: 970 (hPa)
